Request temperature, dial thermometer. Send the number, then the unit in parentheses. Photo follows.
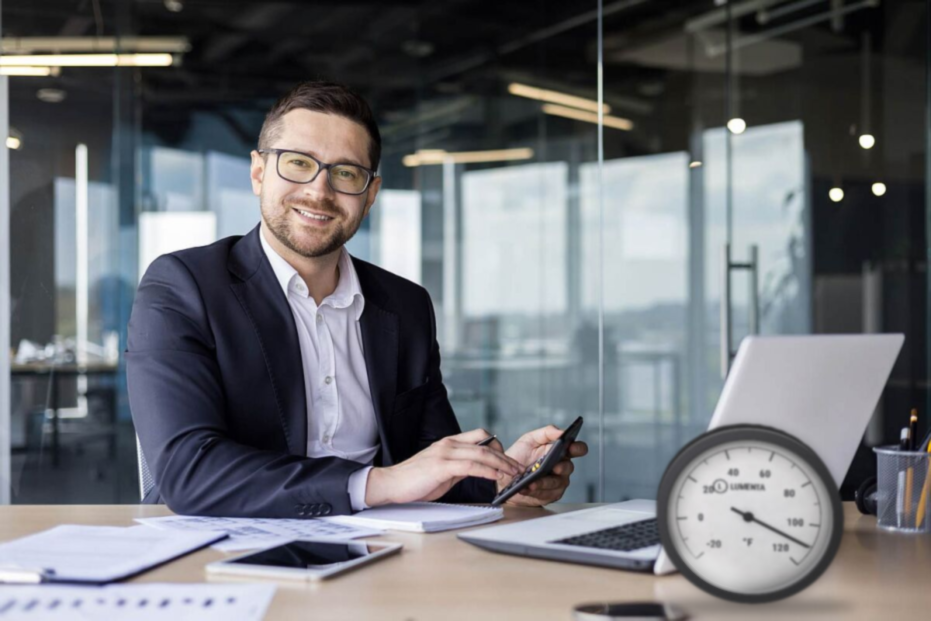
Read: 110 (°F)
